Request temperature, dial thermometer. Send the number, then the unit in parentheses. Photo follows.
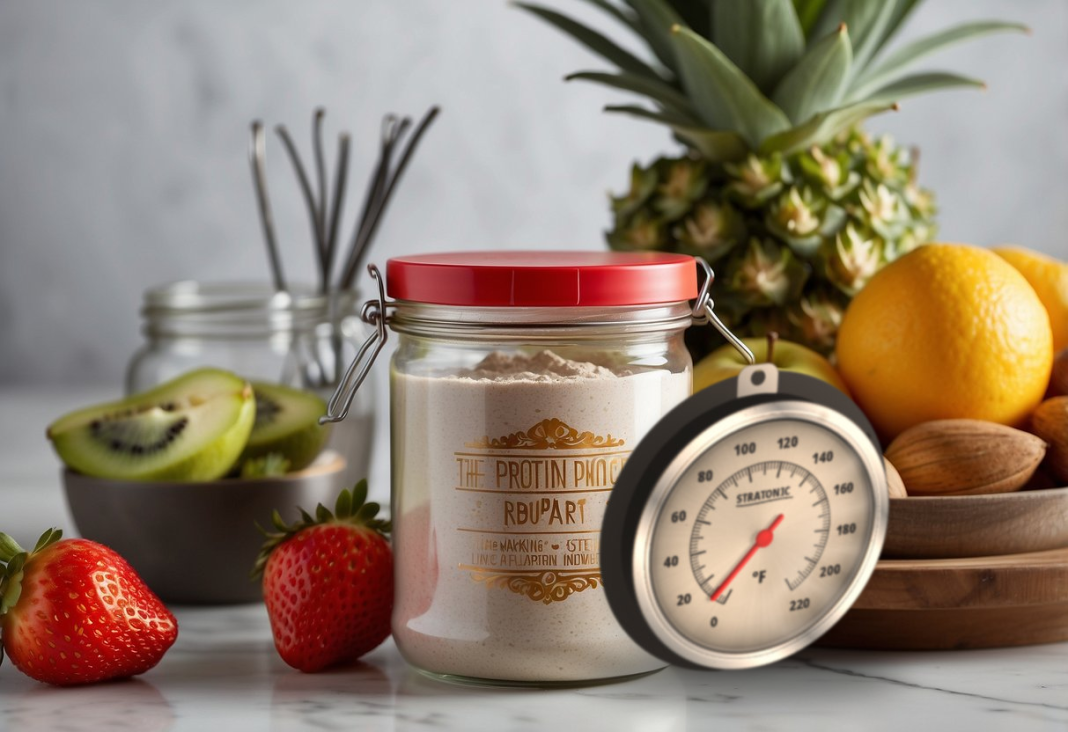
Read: 10 (°F)
